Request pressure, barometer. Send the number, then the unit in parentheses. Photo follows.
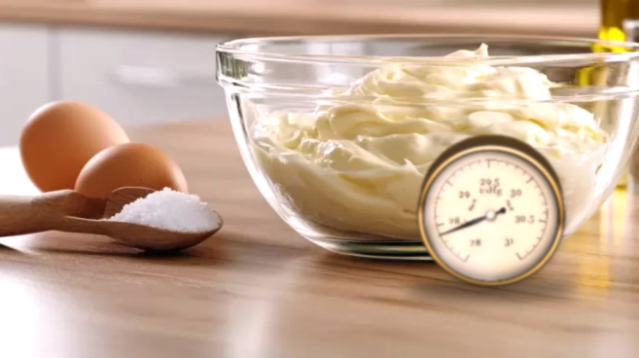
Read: 28.4 (inHg)
